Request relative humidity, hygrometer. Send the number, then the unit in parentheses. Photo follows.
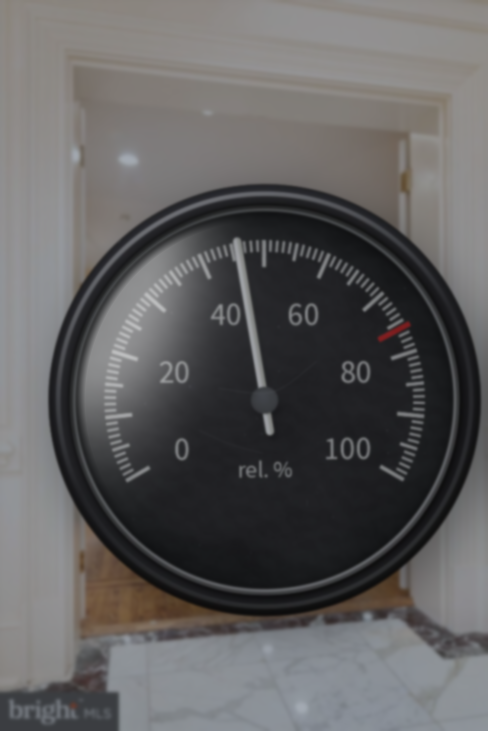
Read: 46 (%)
